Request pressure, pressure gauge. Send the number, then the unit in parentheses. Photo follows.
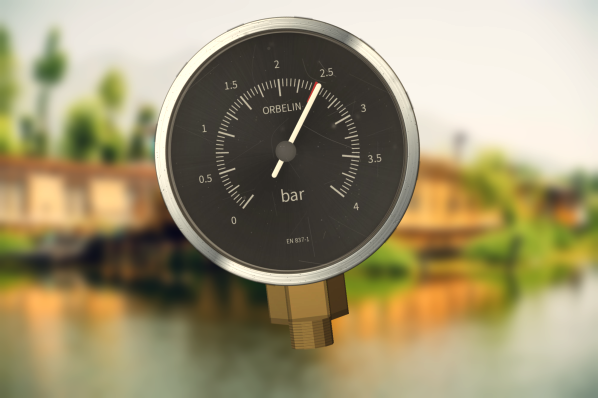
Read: 2.5 (bar)
